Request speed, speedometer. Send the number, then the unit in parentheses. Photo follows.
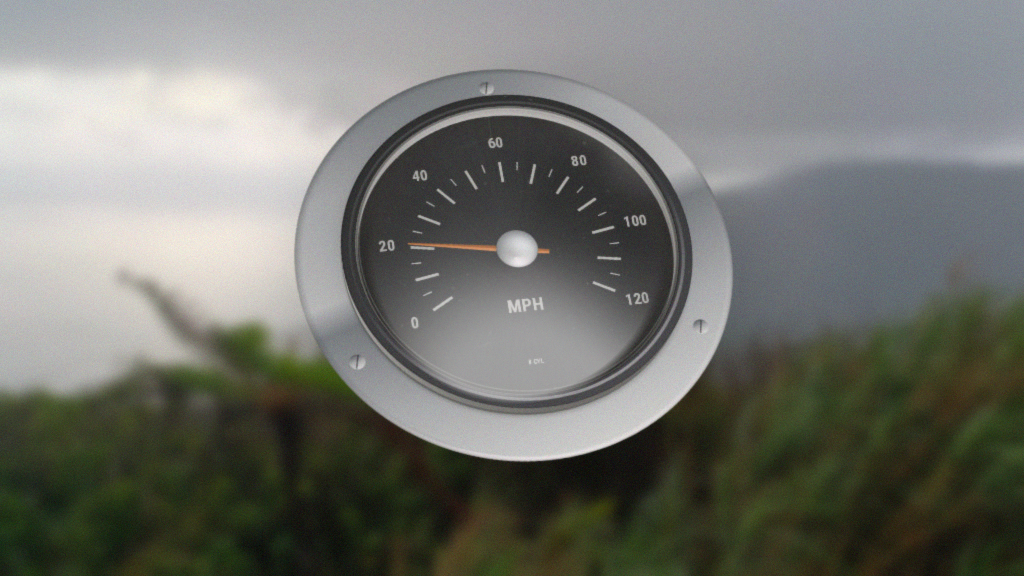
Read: 20 (mph)
